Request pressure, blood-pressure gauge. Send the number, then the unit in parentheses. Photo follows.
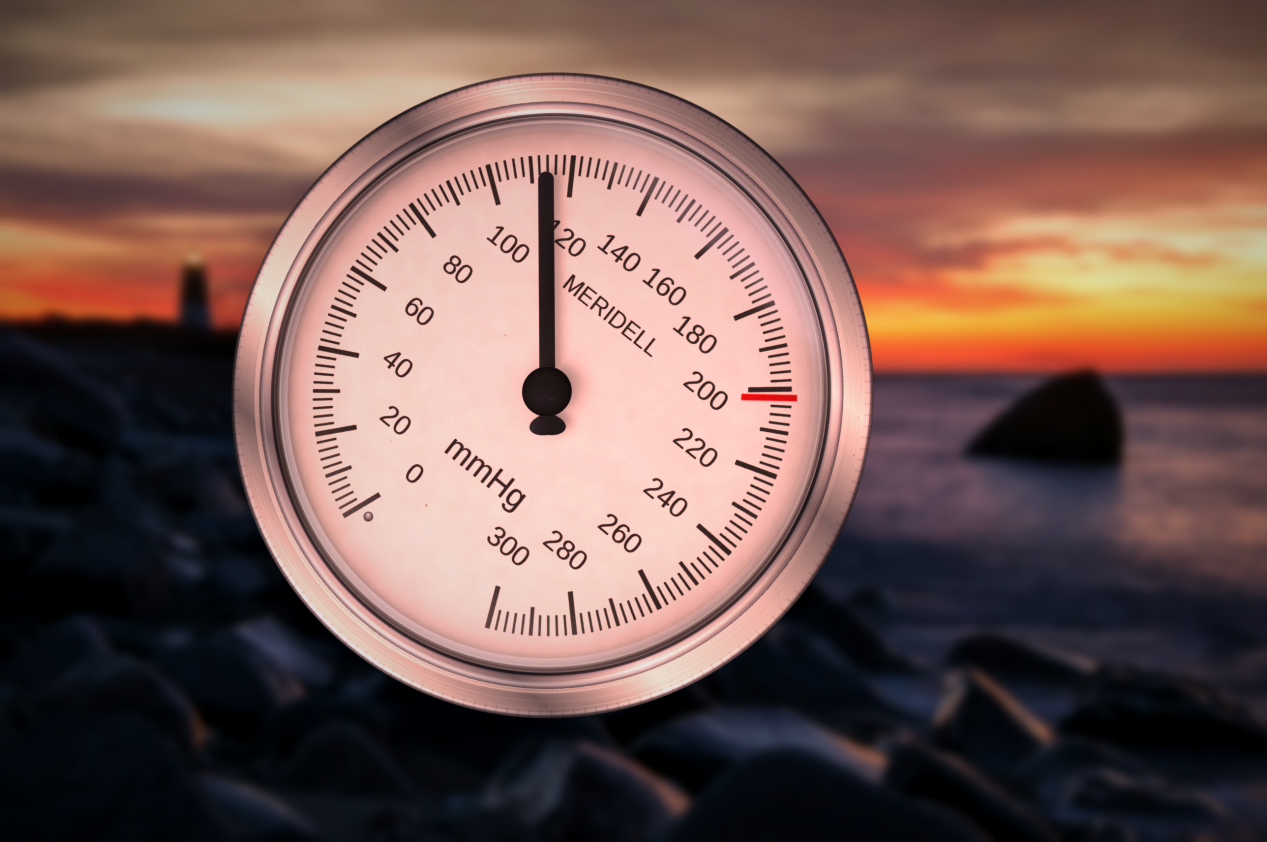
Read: 114 (mmHg)
